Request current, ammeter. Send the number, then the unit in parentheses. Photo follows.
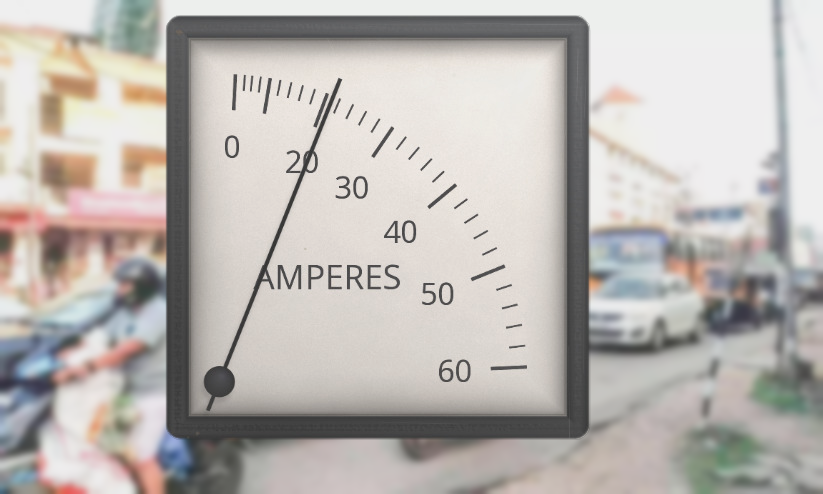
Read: 21 (A)
